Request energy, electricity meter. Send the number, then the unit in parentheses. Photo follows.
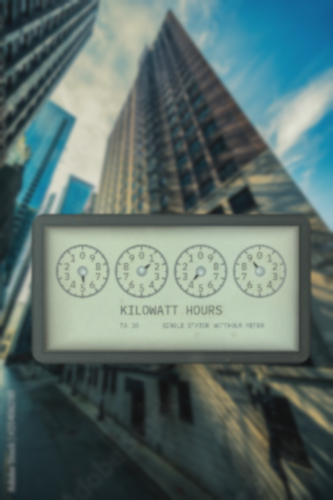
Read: 5139 (kWh)
